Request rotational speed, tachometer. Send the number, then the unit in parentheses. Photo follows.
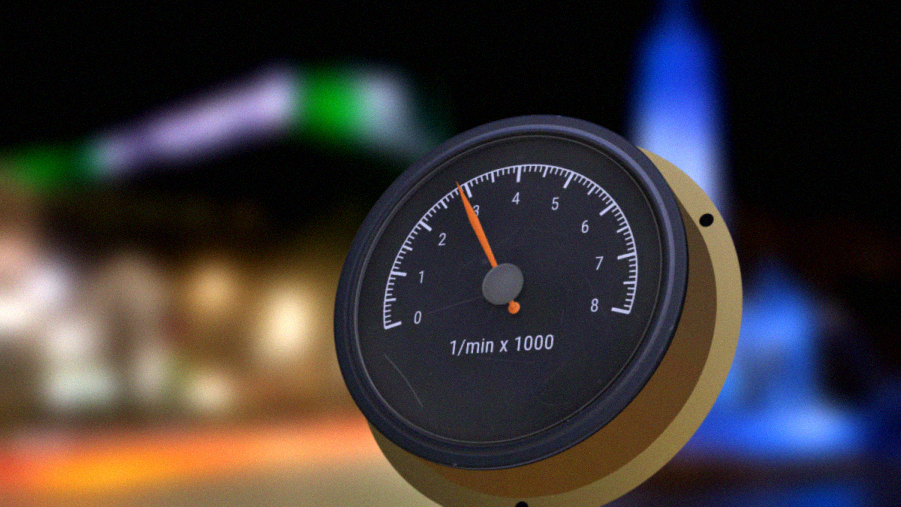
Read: 2900 (rpm)
